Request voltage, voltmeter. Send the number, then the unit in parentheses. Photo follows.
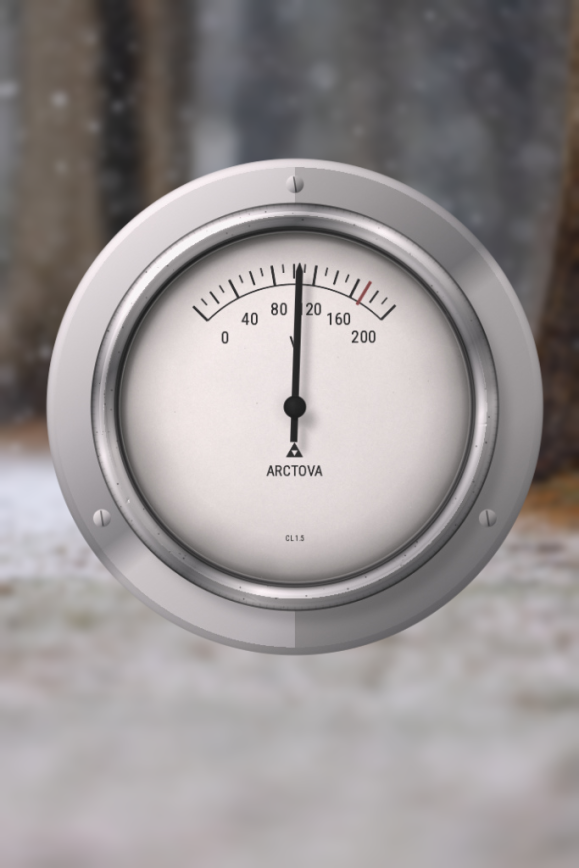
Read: 105 (V)
